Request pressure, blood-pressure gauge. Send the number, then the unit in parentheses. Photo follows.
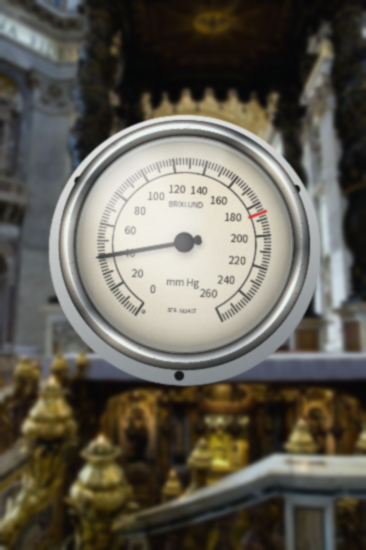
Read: 40 (mmHg)
